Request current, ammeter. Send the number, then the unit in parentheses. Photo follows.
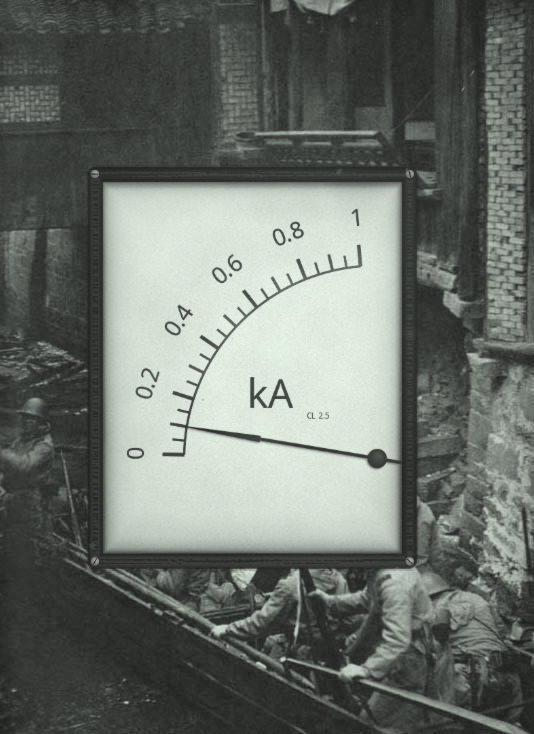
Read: 0.1 (kA)
